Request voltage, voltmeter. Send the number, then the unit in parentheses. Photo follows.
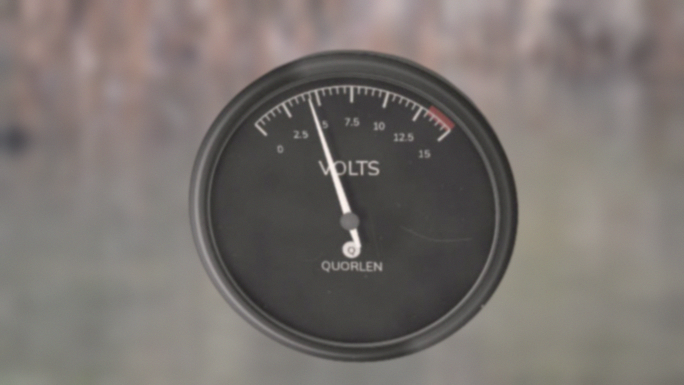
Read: 4.5 (V)
